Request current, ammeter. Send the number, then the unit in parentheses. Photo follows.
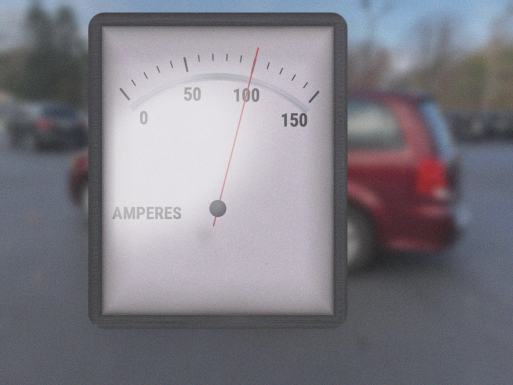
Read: 100 (A)
